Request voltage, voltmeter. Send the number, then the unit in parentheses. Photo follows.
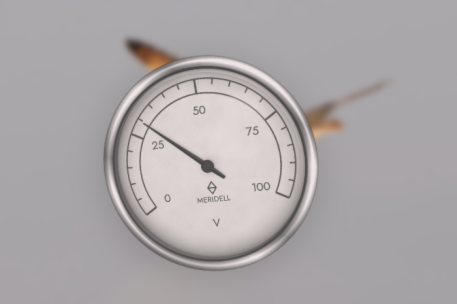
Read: 30 (V)
